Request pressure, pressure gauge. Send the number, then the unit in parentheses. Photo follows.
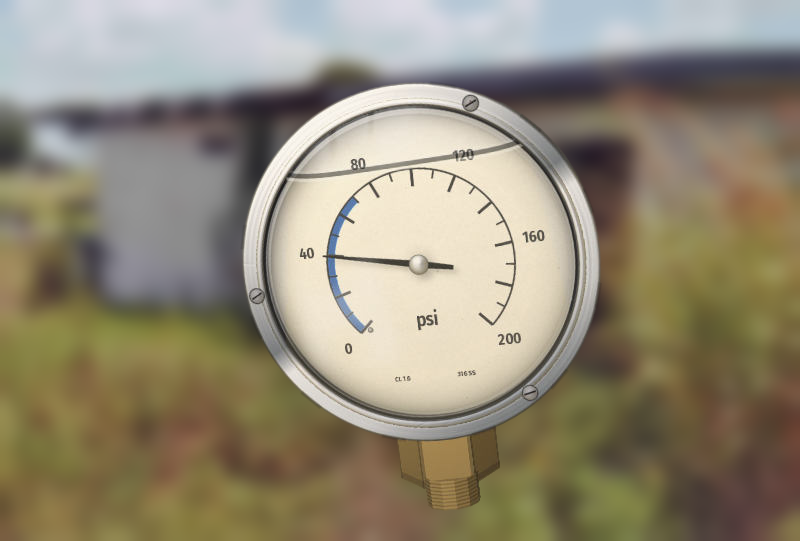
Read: 40 (psi)
